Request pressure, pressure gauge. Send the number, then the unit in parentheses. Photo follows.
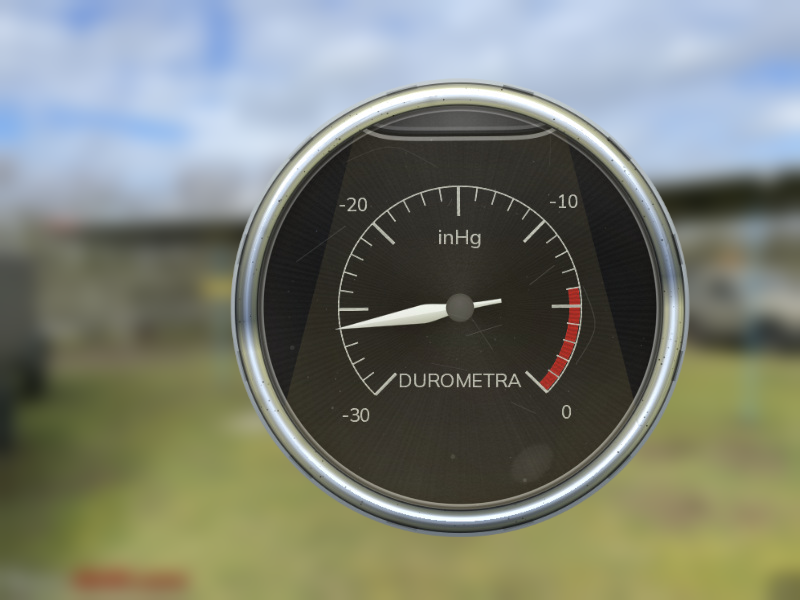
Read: -26 (inHg)
